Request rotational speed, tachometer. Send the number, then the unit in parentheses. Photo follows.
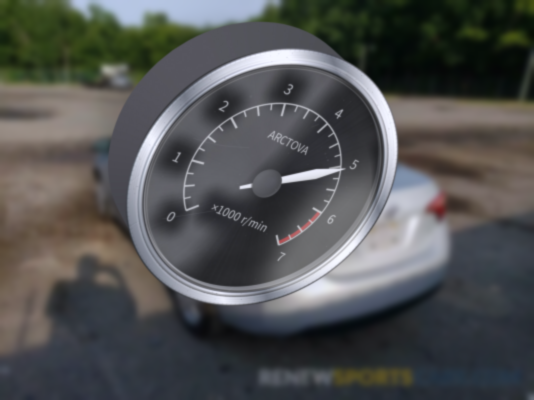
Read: 5000 (rpm)
